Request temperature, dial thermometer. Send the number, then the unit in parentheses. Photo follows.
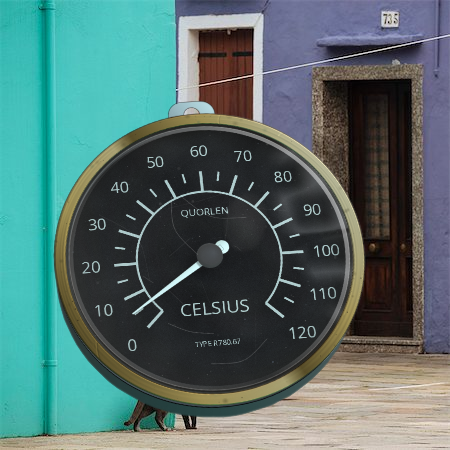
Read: 5 (°C)
